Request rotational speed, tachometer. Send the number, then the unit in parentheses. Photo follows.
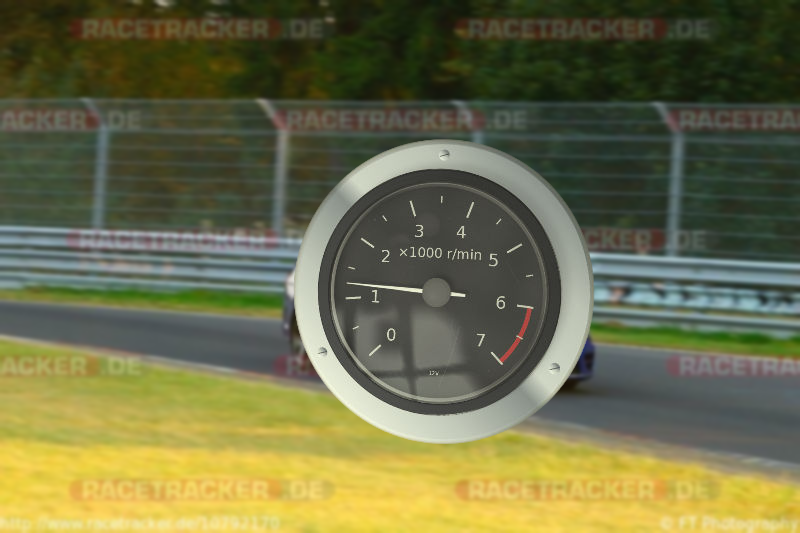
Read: 1250 (rpm)
